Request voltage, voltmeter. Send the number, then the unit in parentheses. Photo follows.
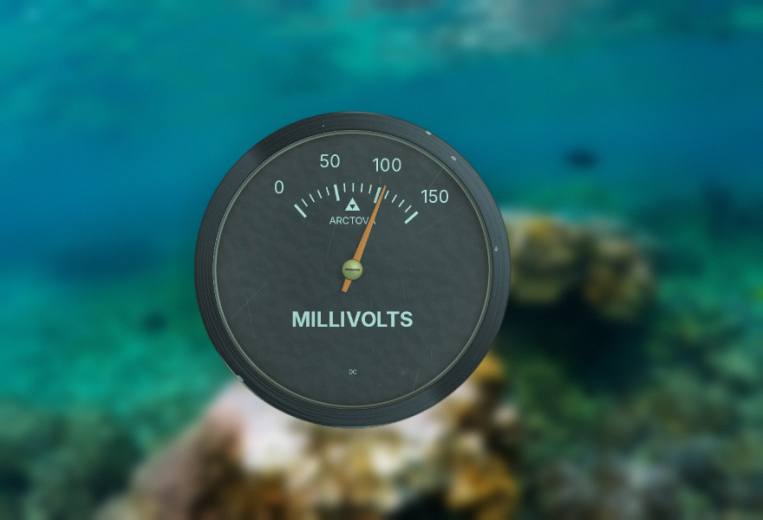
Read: 105 (mV)
